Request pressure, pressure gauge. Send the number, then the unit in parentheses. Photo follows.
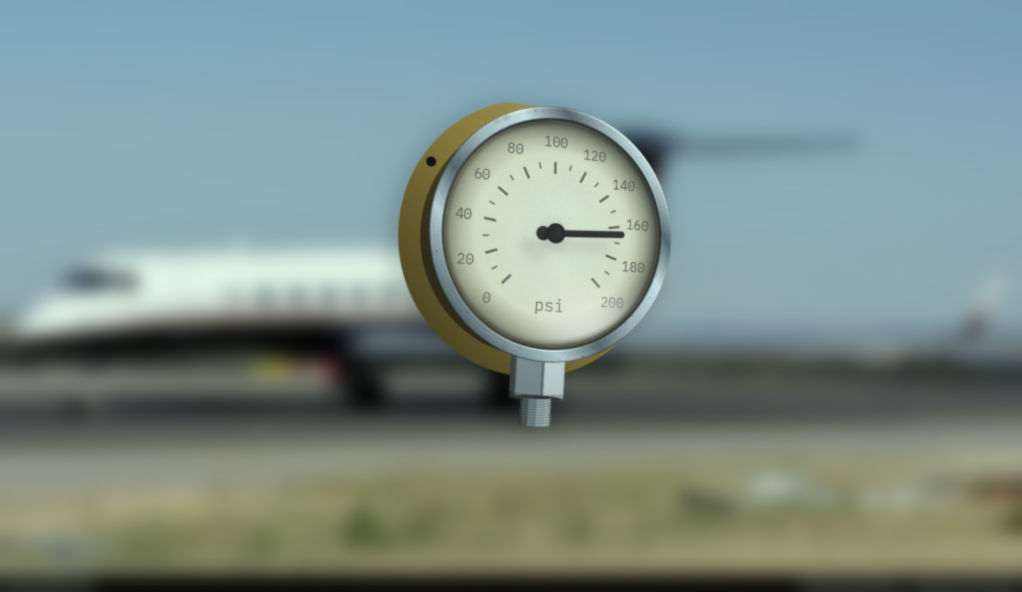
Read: 165 (psi)
